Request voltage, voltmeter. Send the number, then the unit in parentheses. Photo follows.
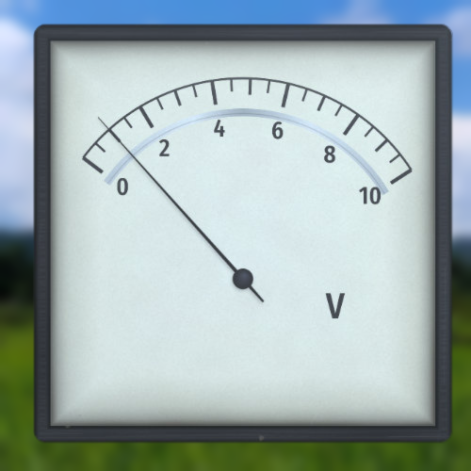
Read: 1 (V)
